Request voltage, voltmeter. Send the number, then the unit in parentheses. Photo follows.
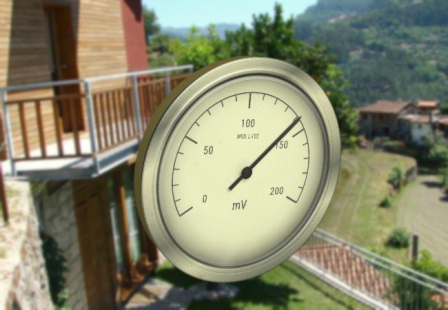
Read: 140 (mV)
